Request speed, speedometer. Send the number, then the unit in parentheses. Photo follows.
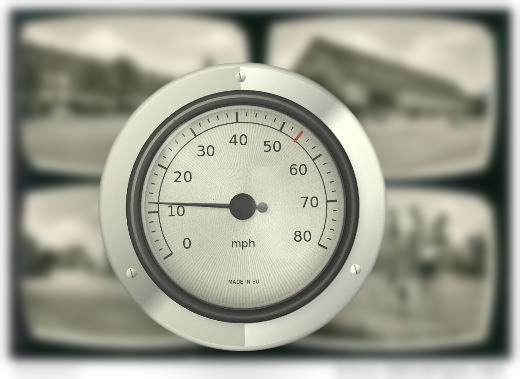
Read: 12 (mph)
